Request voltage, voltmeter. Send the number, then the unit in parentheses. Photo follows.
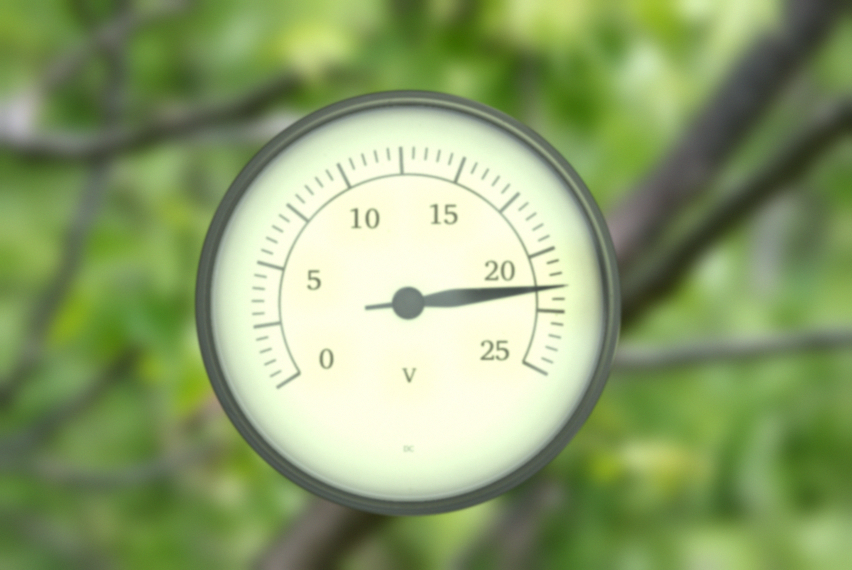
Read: 21.5 (V)
